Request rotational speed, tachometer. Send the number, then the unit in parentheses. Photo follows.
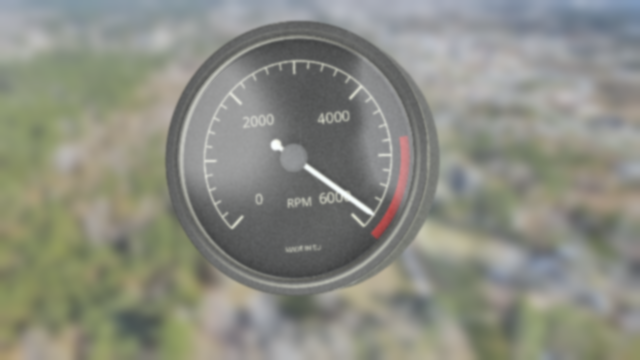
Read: 5800 (rpm)
